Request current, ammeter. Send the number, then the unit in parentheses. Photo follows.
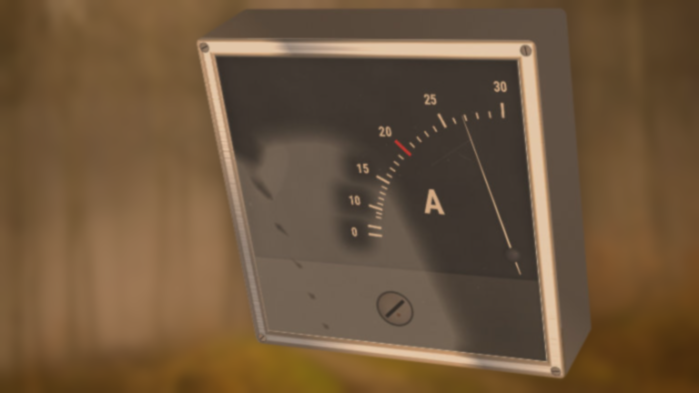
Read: 27 (A)
